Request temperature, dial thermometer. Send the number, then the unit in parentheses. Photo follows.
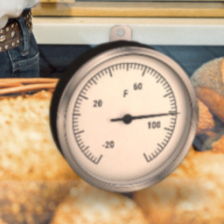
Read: 90 (°F)
